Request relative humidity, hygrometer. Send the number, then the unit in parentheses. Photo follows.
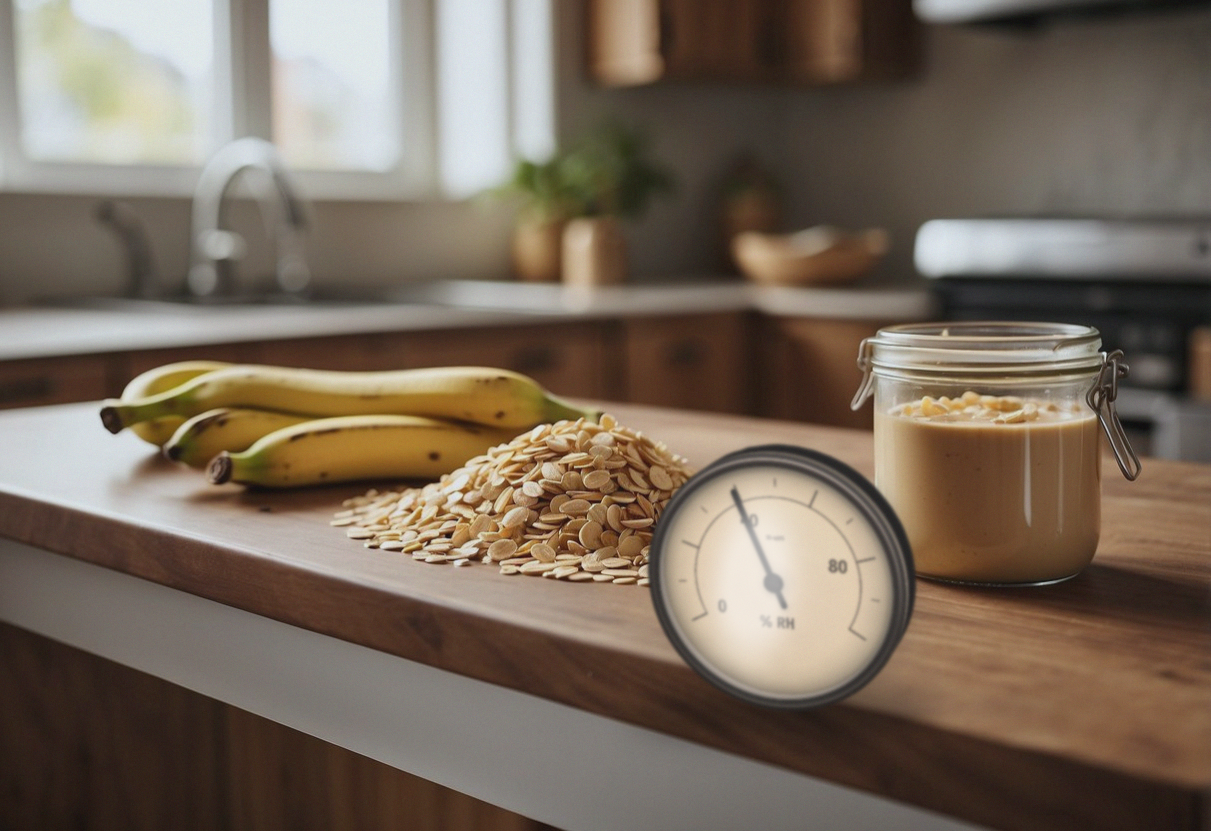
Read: 40 (%)
